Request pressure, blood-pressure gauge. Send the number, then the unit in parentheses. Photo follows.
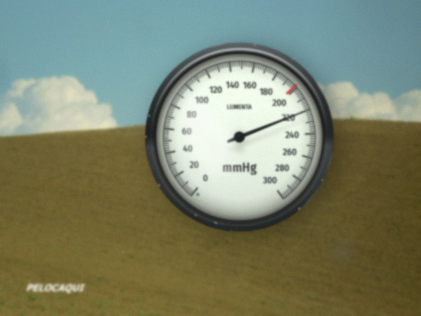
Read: 220 (mmHg)
